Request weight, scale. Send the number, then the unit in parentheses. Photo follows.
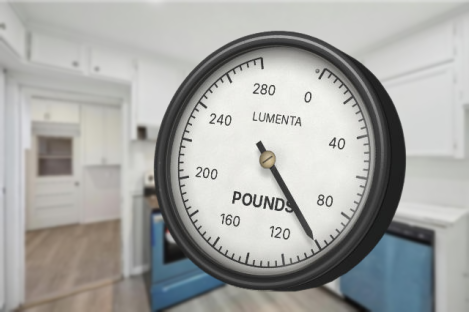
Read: 100 (lb)
